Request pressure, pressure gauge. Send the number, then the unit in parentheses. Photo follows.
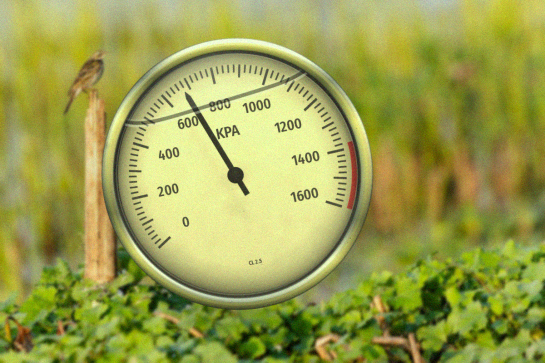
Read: 680 (kPa)
